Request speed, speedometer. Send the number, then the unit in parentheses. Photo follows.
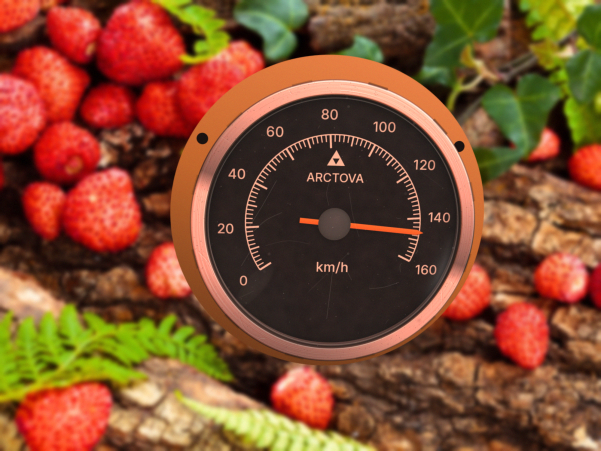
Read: 146 (km/h)
